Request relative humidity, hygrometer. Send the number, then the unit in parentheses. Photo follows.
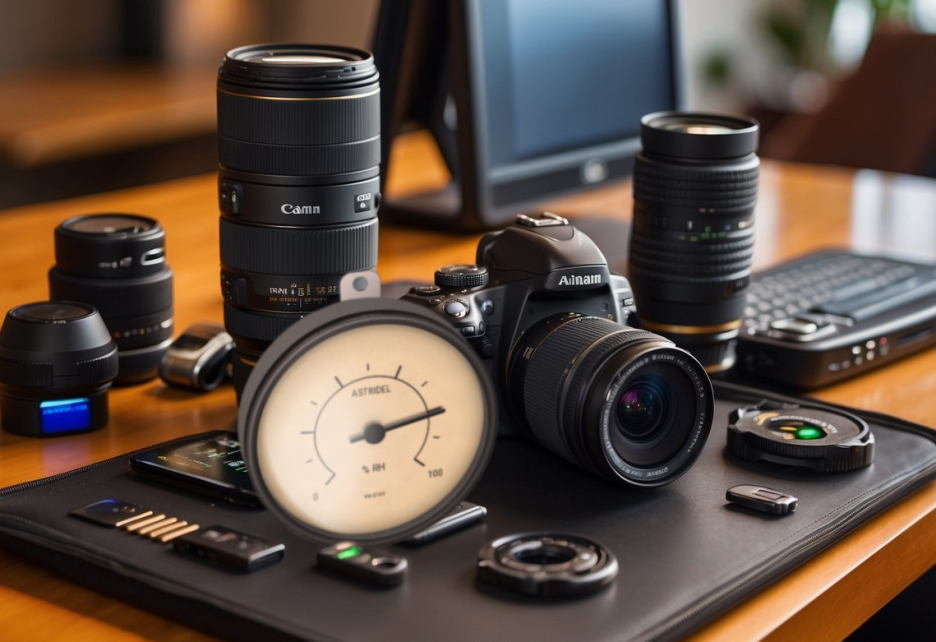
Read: 80 (%)
